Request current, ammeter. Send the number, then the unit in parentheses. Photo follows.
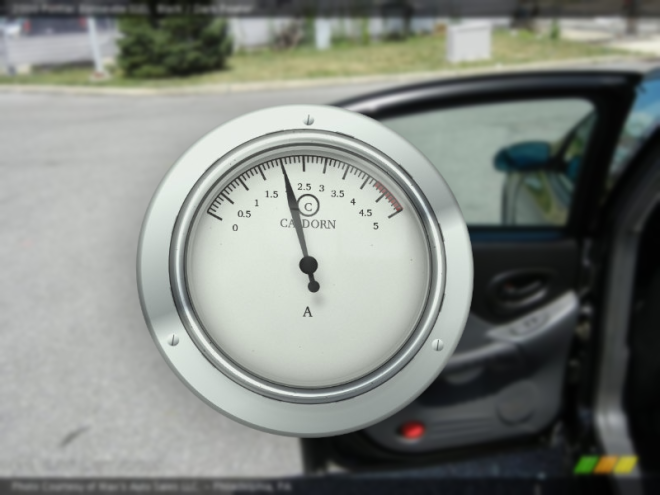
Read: 2 (A)
